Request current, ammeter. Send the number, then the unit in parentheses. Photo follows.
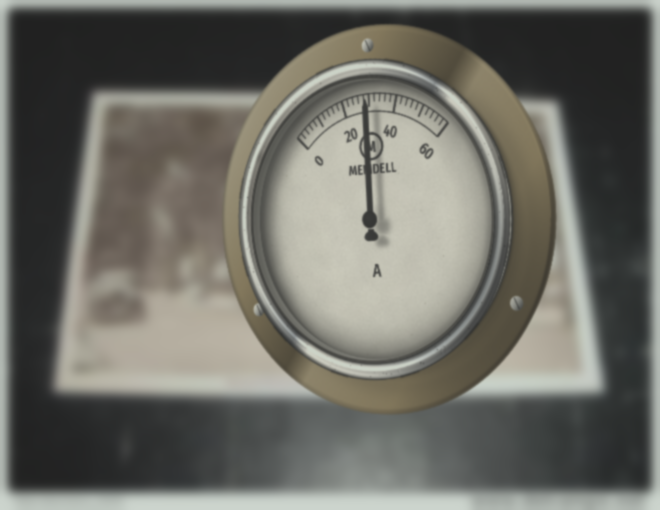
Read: 30 (A)
